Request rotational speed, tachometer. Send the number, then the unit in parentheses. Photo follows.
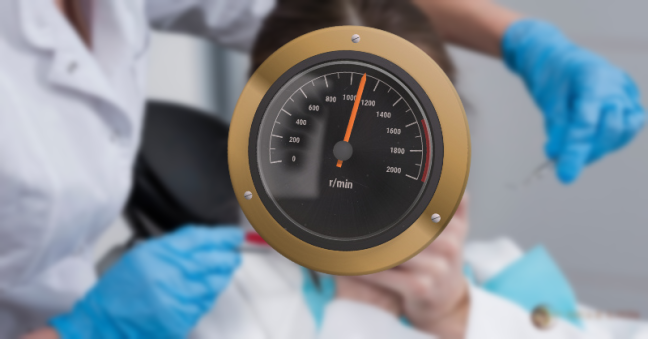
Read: 1100 (rpm)
